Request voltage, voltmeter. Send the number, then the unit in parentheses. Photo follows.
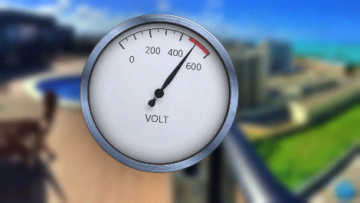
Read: 500 (V)
